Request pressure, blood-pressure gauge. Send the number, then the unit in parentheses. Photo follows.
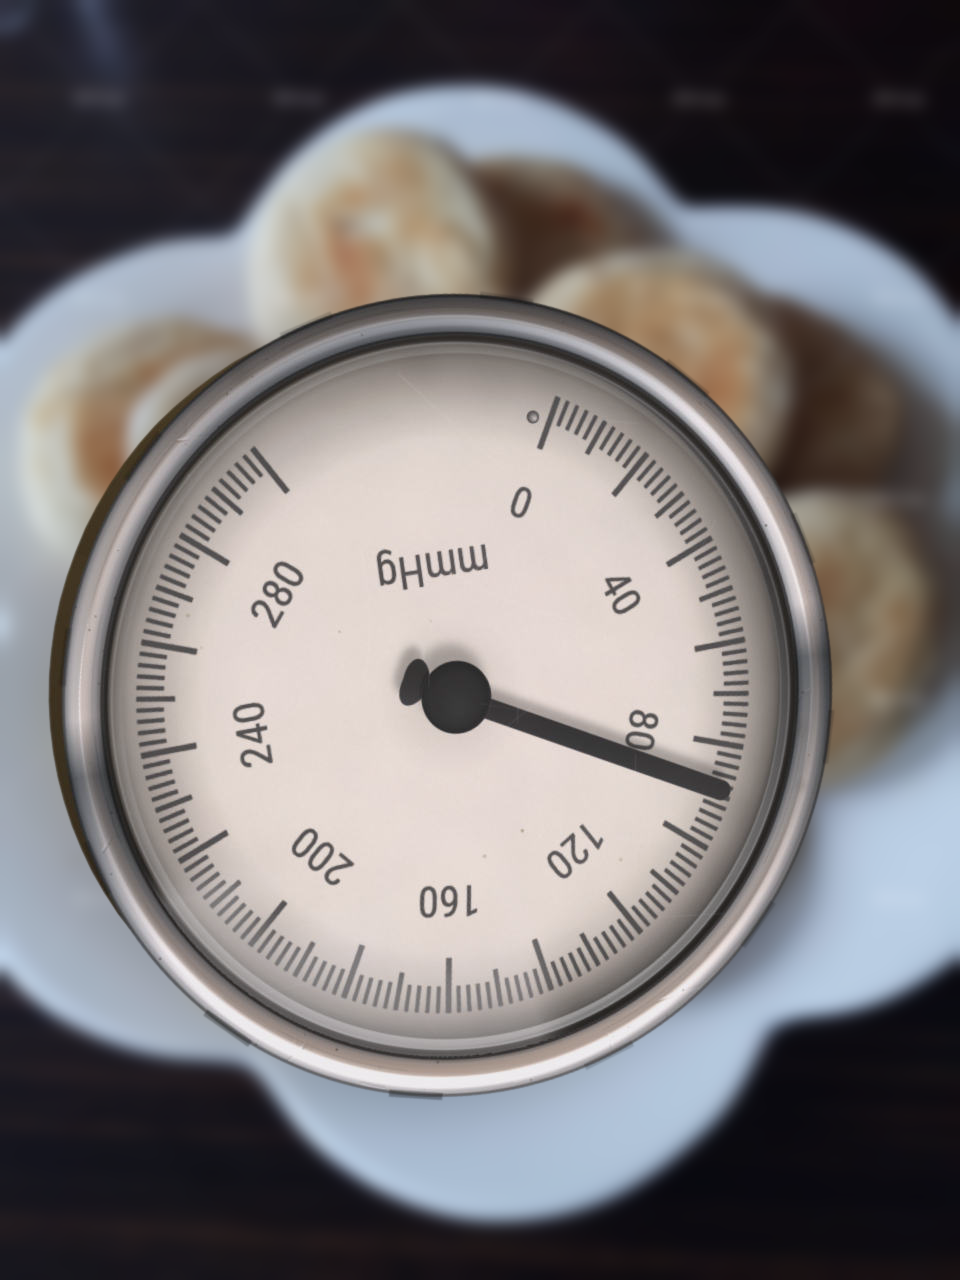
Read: 89 (mmHg)
